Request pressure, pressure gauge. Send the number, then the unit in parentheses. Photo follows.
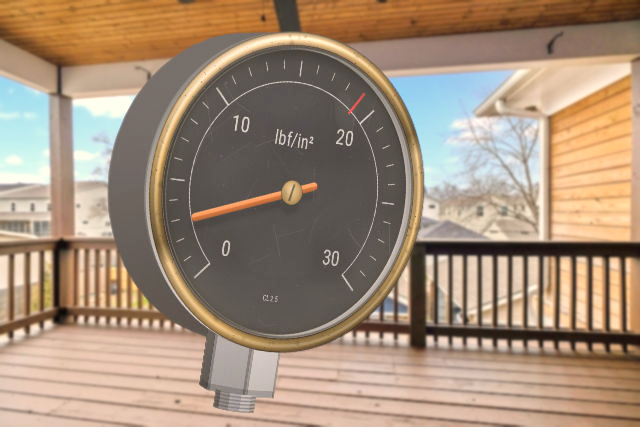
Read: 3 (psi)
